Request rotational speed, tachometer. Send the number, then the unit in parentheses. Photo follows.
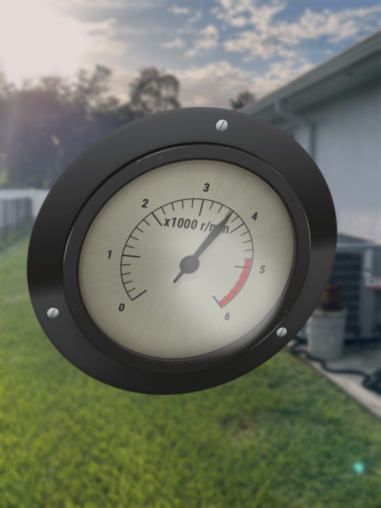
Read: 3600 (rpm)
